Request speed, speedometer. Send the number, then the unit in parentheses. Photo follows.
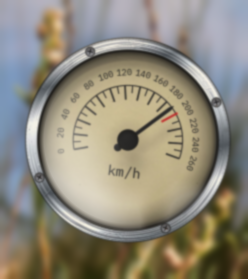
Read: 190 (km/h)
